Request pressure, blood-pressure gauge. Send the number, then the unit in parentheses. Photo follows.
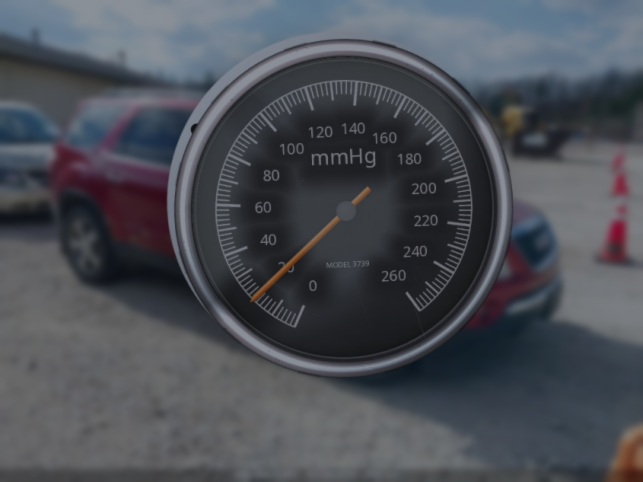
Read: 20 (mmHg)
